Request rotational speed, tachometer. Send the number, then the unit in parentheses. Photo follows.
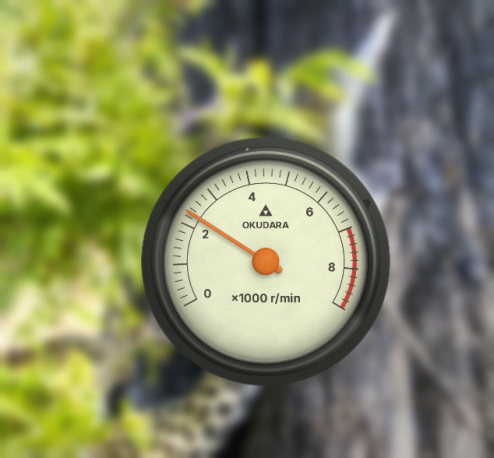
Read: 2300 (rpm)
